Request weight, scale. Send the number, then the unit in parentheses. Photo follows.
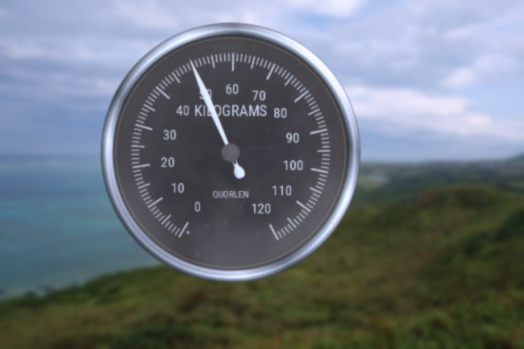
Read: 50 (kg)
